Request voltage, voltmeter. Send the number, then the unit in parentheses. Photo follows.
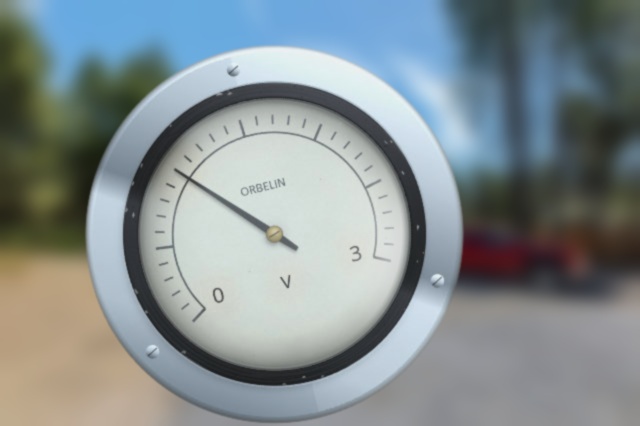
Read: 1 (V)
